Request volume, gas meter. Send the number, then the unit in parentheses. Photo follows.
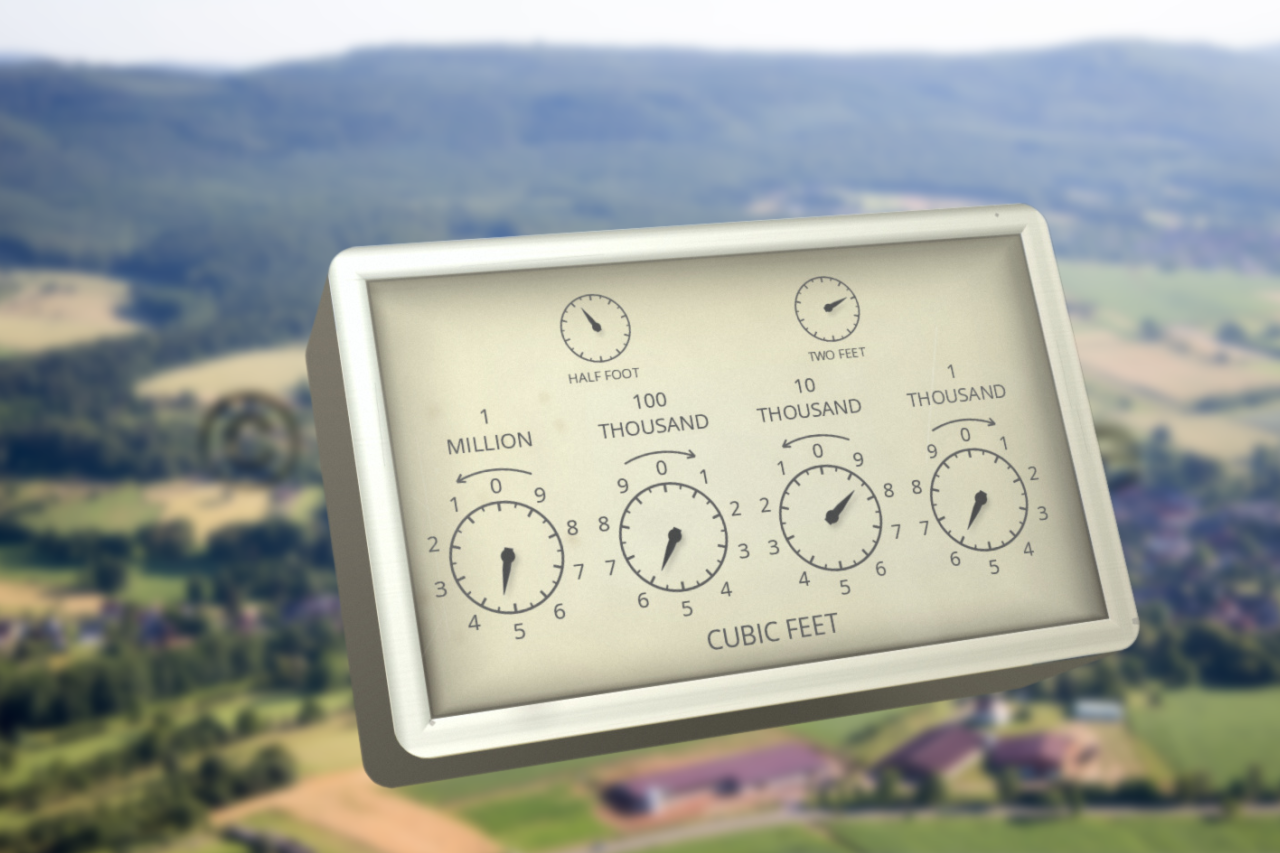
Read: 458600 (ft³)
